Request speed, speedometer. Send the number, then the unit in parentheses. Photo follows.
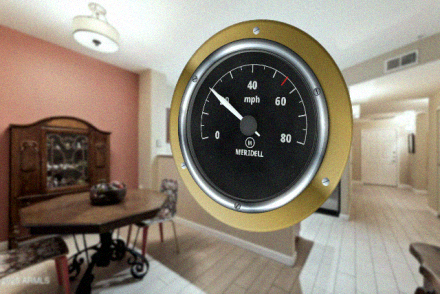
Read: 20 (mph)
